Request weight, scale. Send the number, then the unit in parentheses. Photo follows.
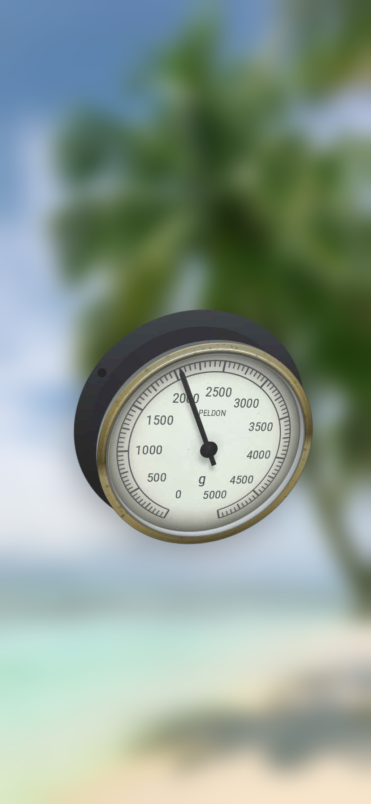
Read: 2050 (g)
